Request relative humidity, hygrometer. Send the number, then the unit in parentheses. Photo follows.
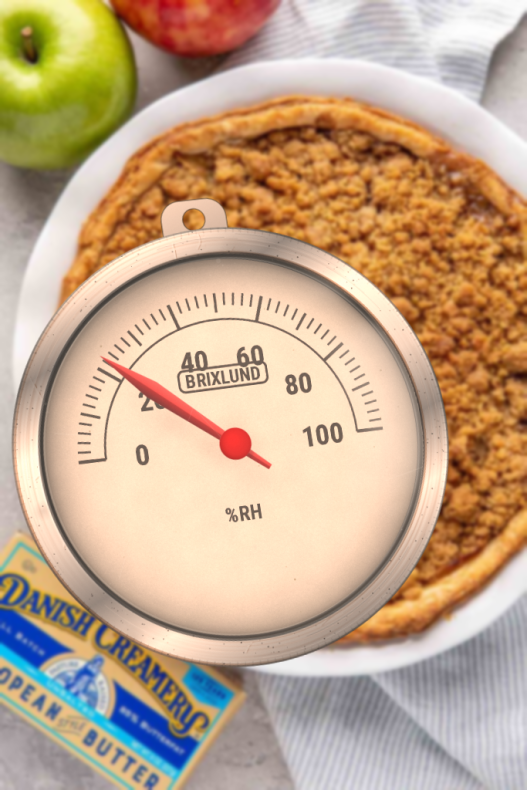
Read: 22 (%)
